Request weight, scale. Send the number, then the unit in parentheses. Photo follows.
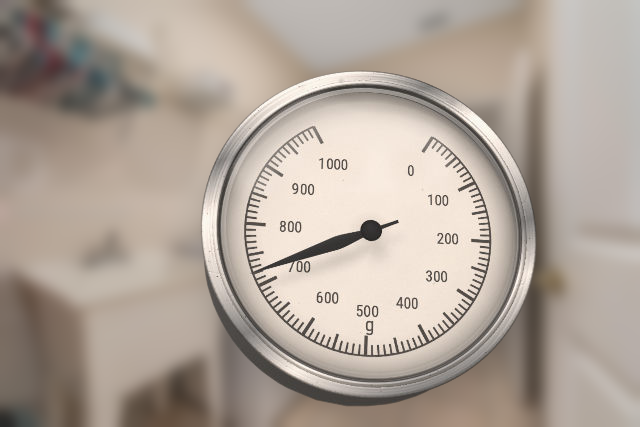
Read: 720 (g)
